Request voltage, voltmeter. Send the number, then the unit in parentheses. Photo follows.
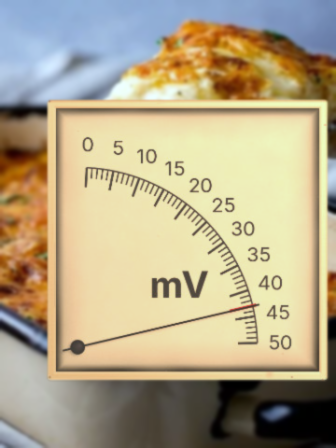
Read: 43 (mV)
